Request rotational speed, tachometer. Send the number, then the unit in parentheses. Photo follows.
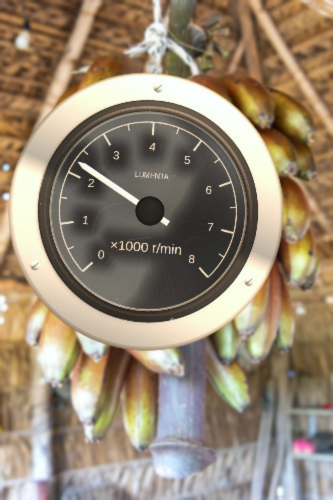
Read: 2250 (rpm)
